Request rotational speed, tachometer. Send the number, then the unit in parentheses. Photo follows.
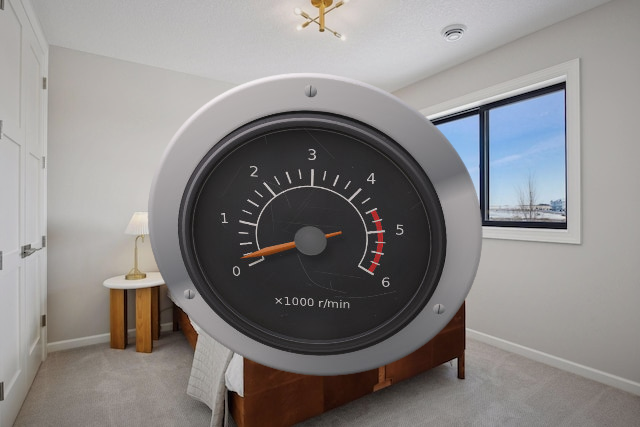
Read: 250 (rpm)
